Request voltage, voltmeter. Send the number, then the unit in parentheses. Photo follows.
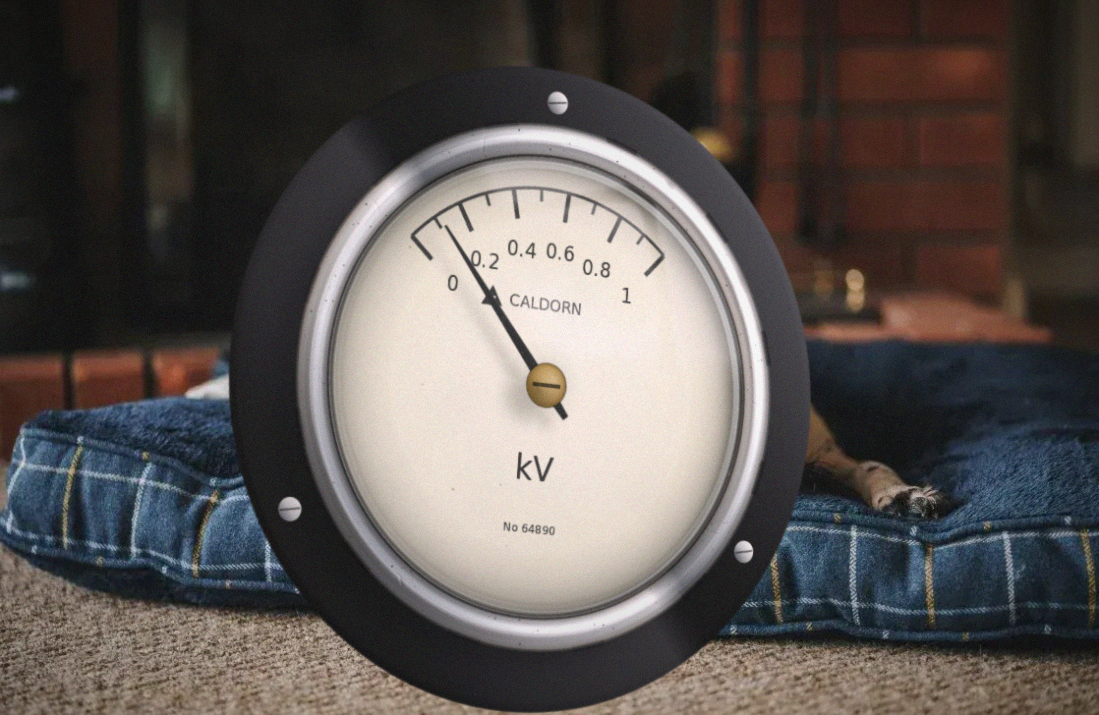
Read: 0.1 (kV)
